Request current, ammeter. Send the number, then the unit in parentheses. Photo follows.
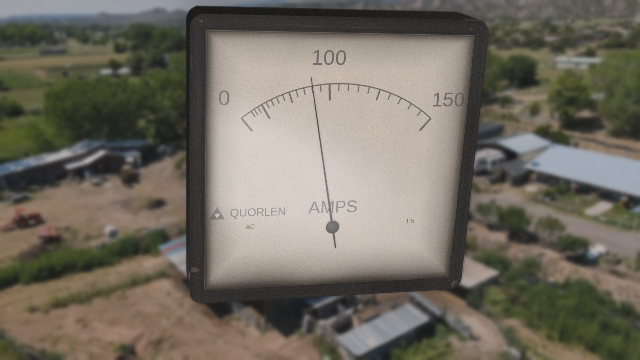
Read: 90 (A)
